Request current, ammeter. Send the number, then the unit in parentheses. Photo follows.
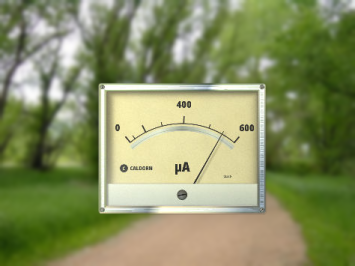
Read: 550 (µA)
